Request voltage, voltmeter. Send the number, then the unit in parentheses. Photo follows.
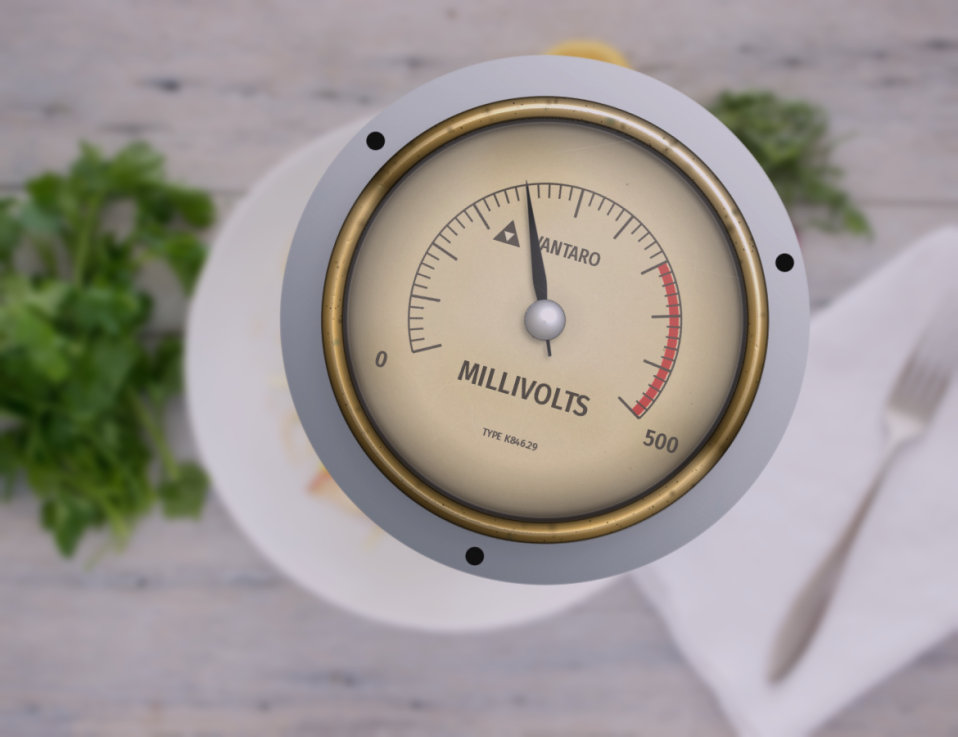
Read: 200 (mV)
